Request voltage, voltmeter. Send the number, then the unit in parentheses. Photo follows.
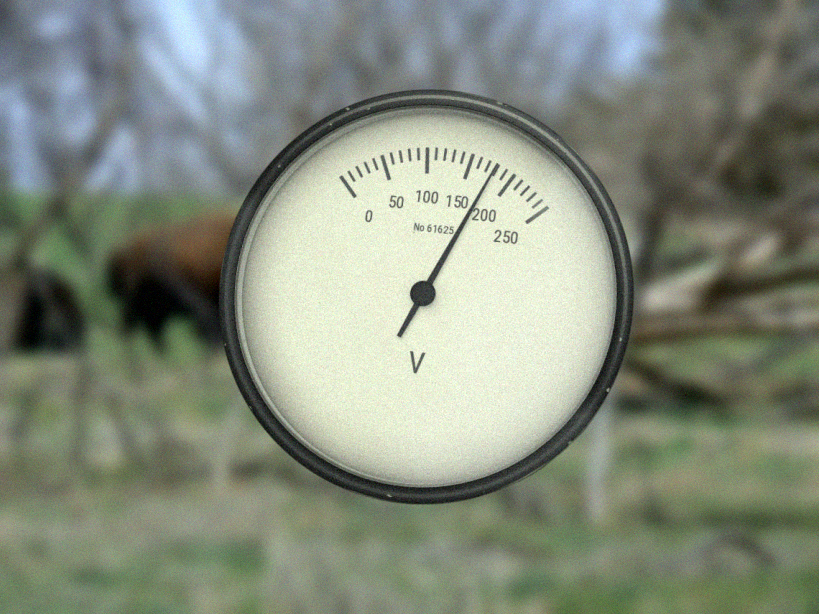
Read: 180 (V)
